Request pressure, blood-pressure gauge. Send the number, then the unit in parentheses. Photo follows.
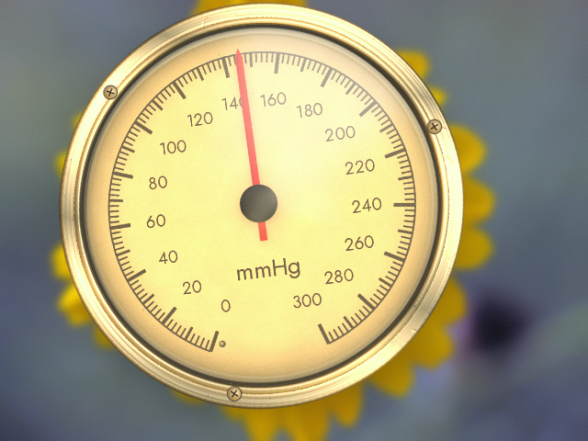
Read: 146 (mmHg)
